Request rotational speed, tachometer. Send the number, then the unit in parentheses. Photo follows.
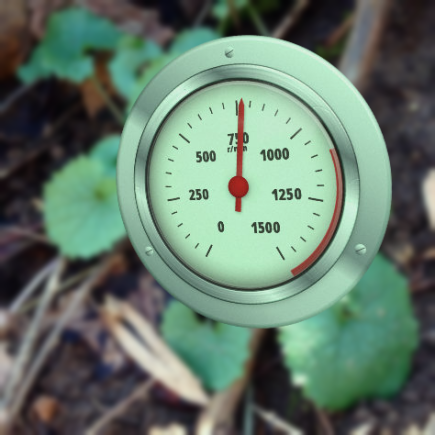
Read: 775 (rpm)
